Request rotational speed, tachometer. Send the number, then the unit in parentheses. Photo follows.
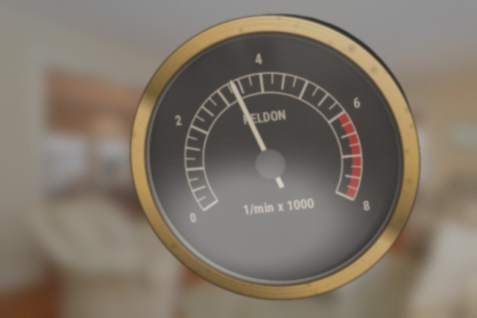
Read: 3375 (rpm)
